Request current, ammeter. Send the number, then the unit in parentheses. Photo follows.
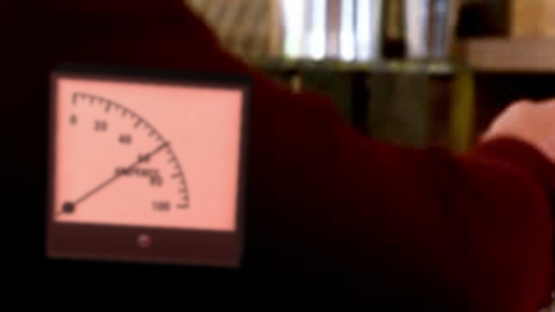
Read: 60 (A)
